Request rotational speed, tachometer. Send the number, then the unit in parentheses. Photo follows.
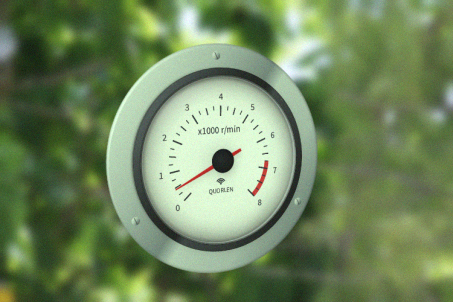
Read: 500 (rpm)
